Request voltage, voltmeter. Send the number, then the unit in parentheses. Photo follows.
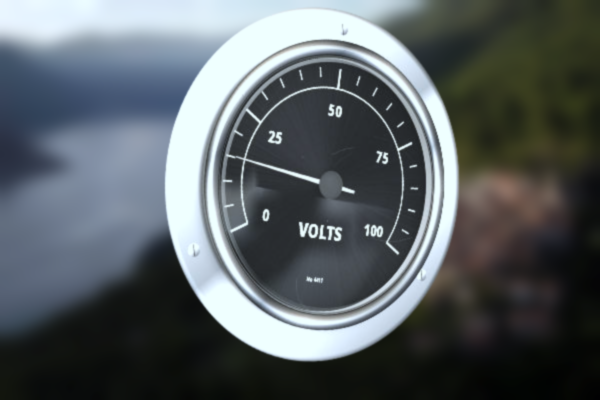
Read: 15 (V)
